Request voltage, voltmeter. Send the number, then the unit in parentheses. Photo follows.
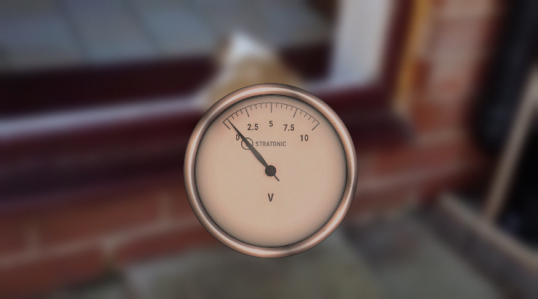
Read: 0.5 (V)
